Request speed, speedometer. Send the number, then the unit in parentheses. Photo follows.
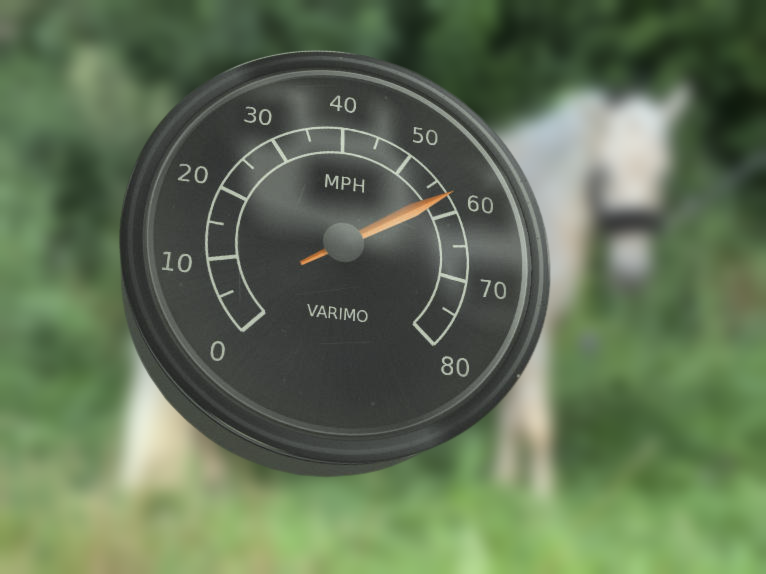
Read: 57.5 (mph)
